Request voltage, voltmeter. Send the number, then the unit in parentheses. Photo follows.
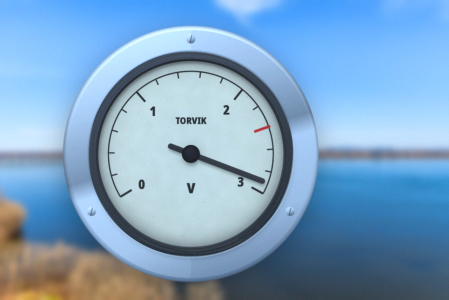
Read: 2.9 (V)
